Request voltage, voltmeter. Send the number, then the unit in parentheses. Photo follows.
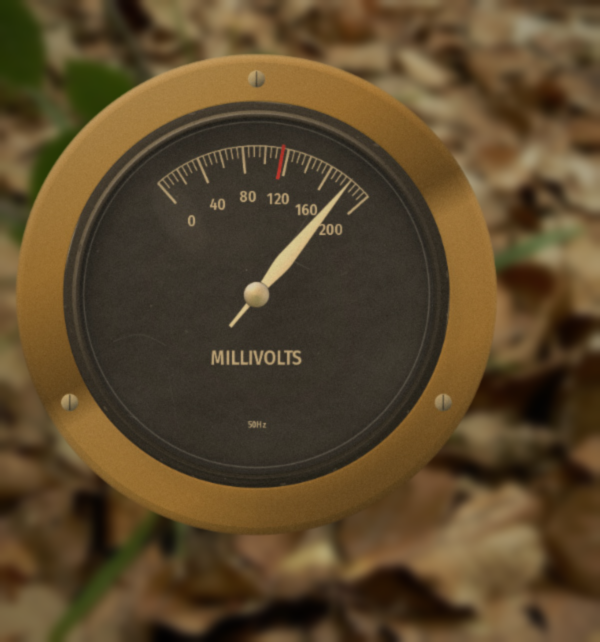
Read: 180 (mV)
